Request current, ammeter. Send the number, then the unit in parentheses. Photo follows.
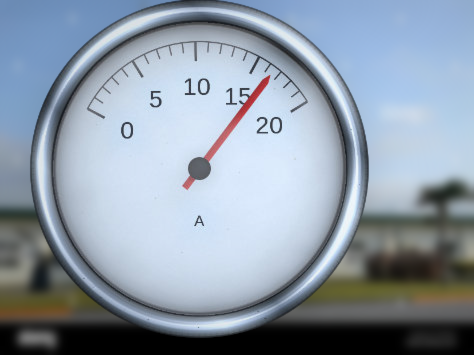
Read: 16.5 (A)
